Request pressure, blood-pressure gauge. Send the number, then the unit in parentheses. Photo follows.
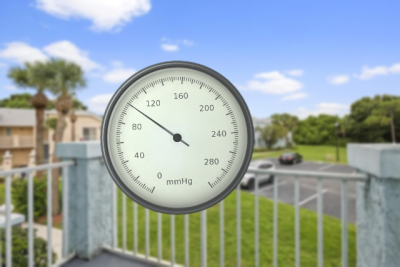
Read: 100 (mmHg)
